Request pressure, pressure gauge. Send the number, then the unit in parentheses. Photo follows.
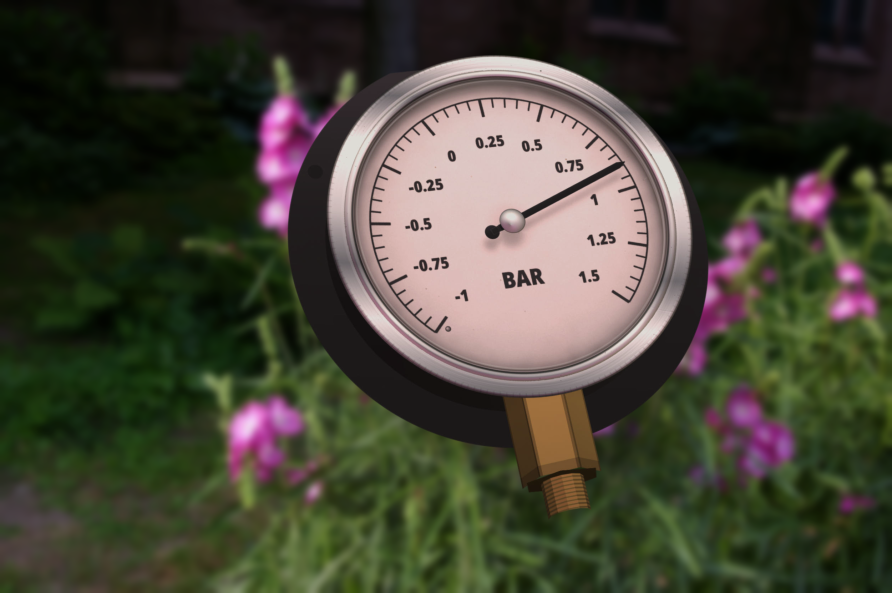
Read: 0.9 (bar)
